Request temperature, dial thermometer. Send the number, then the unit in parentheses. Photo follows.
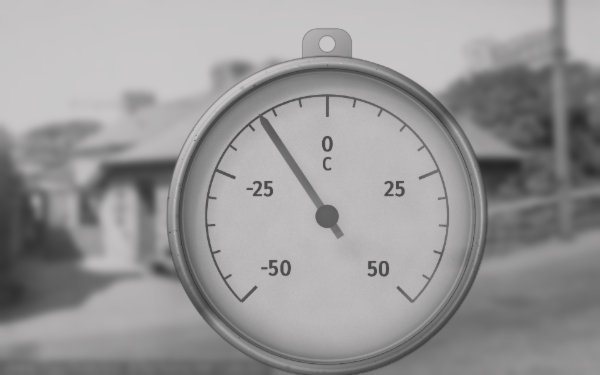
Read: -12.5 (°C)
